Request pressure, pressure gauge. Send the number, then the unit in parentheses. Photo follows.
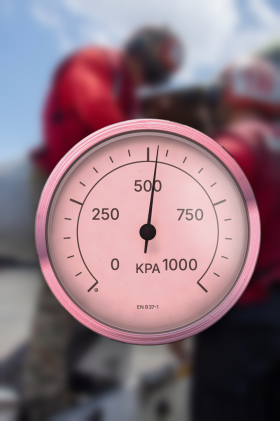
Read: 525 (kPa)
